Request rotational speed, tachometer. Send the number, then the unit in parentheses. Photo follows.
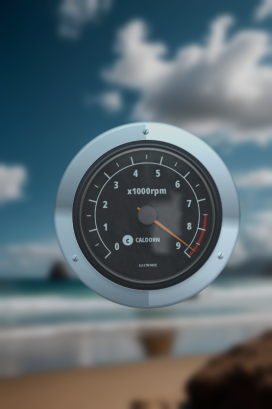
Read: 8750 (rpm)
